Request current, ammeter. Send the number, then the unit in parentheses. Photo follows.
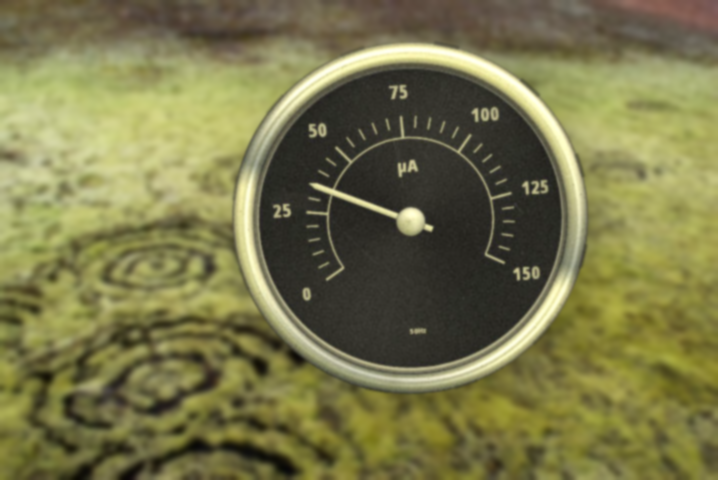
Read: 35 (µA)
